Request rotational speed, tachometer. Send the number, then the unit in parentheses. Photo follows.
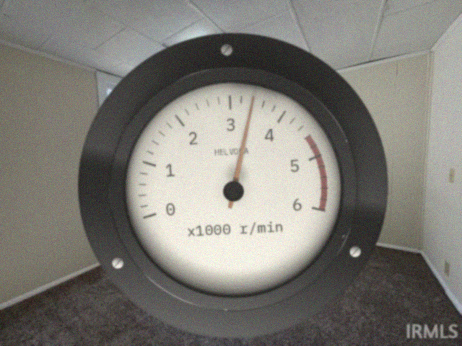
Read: 3400 (rpm)
